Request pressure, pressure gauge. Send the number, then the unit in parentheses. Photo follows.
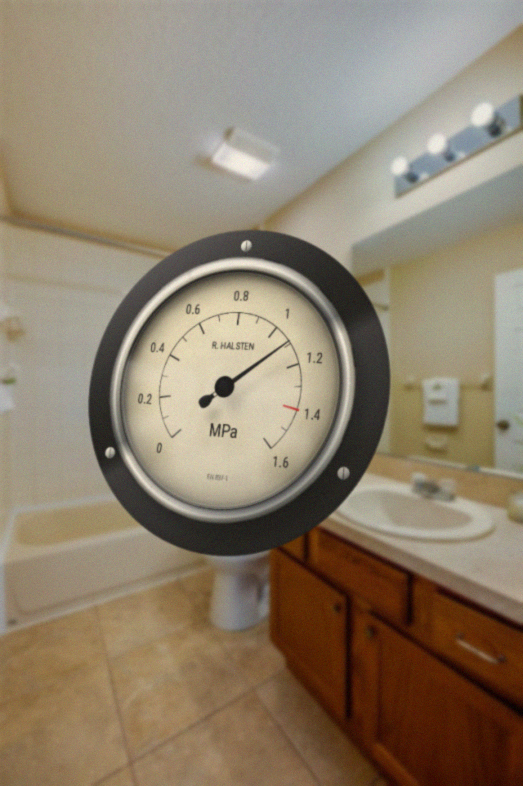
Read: 1.1 (MPa)
